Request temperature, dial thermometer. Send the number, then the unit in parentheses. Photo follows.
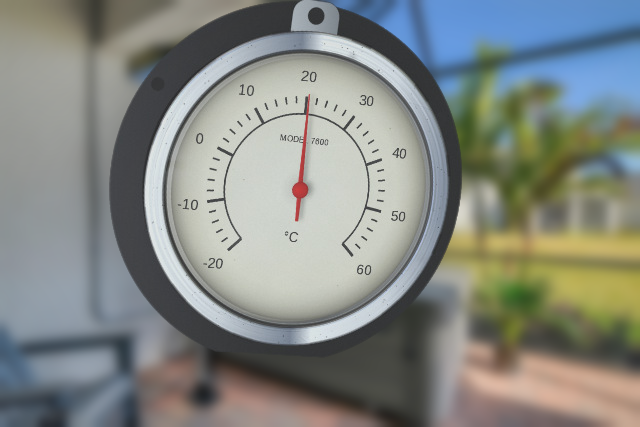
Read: 20 (°C)
